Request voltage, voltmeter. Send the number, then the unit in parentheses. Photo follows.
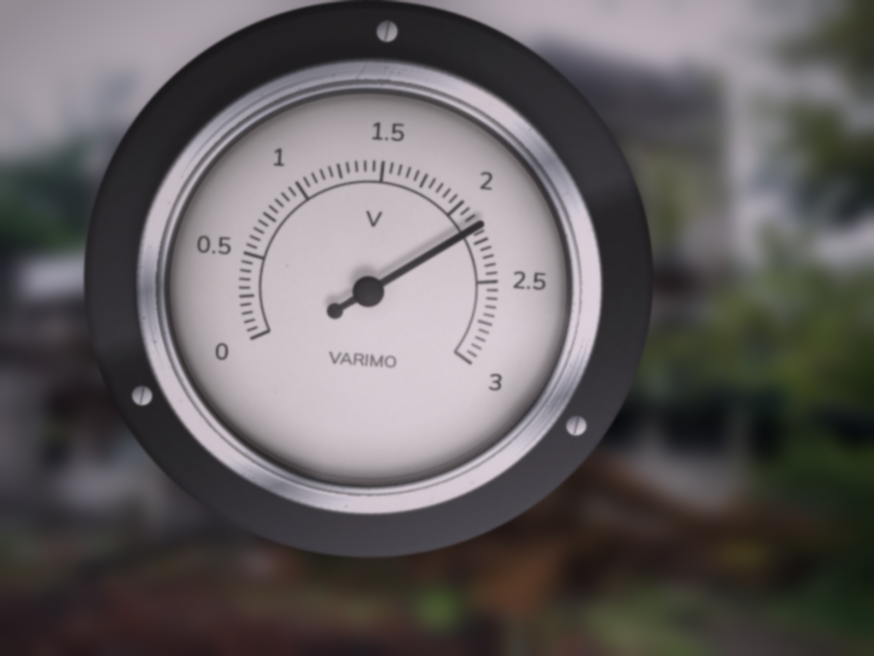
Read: 2.15 (V)
